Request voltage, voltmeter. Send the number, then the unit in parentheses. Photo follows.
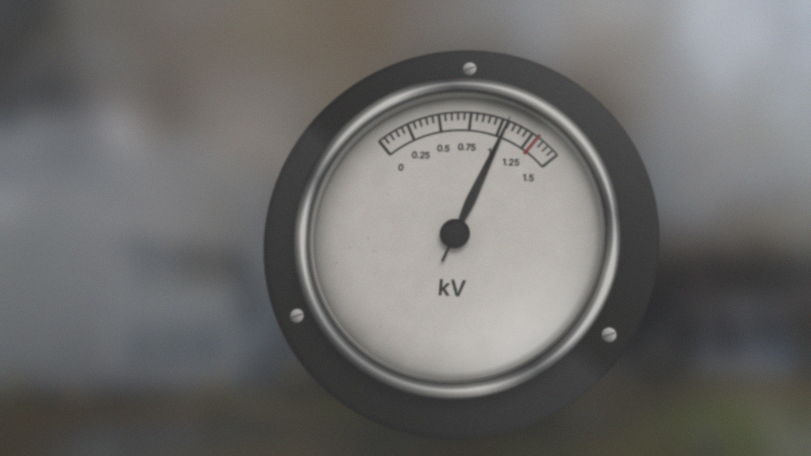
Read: 1.05 (kV)
